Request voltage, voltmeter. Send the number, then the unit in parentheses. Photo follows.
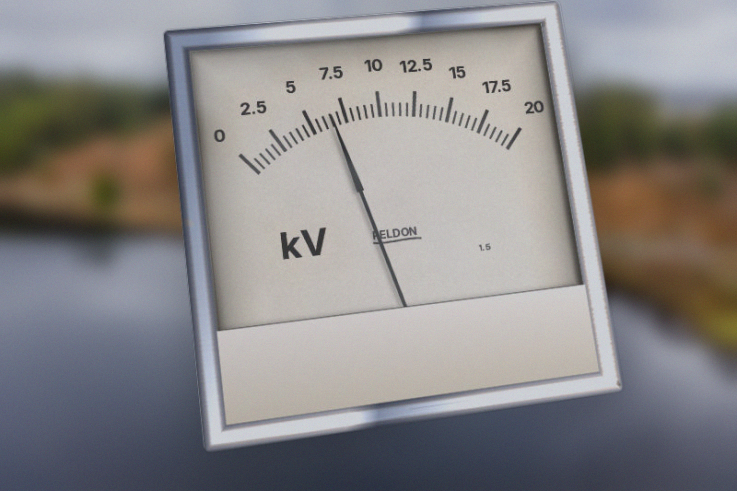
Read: 6.5 (kV)
